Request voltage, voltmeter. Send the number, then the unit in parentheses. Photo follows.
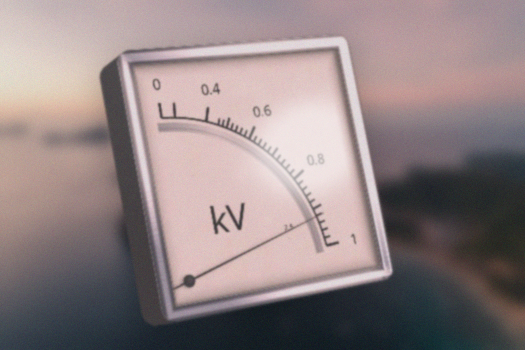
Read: 0.92 (kV)
